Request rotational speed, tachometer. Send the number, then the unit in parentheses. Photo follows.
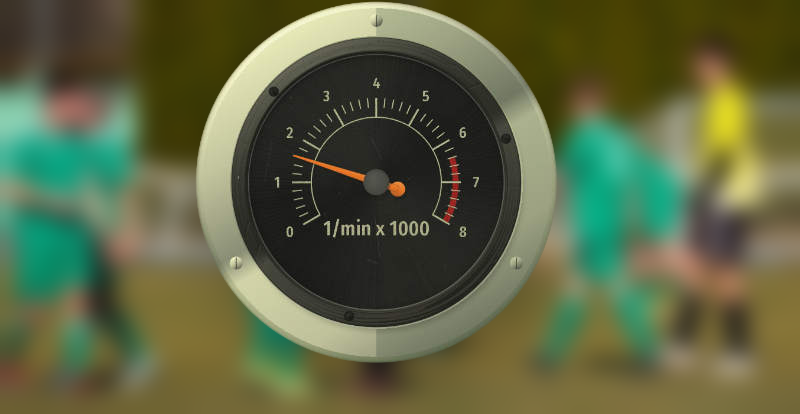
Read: 1600 (rpm)
